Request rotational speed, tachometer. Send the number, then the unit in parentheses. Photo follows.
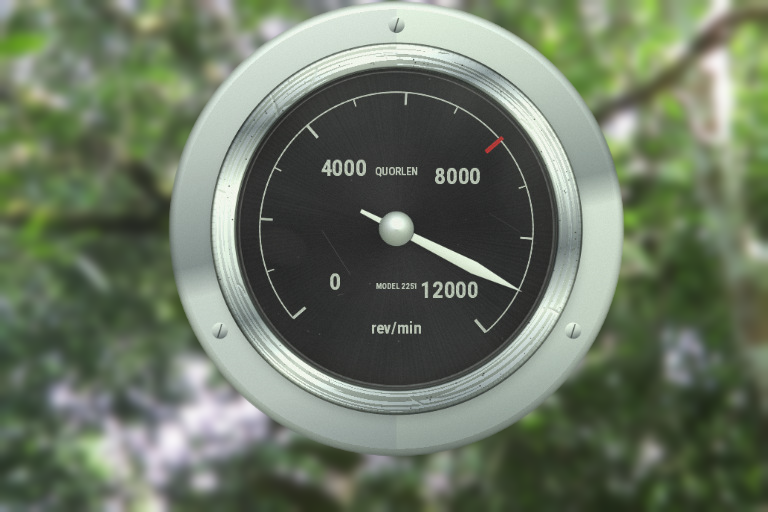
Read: 11000 (rpm)
